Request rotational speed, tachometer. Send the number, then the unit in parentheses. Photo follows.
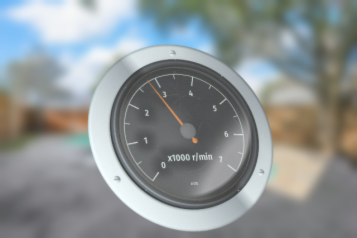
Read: 2750 (rpm)
